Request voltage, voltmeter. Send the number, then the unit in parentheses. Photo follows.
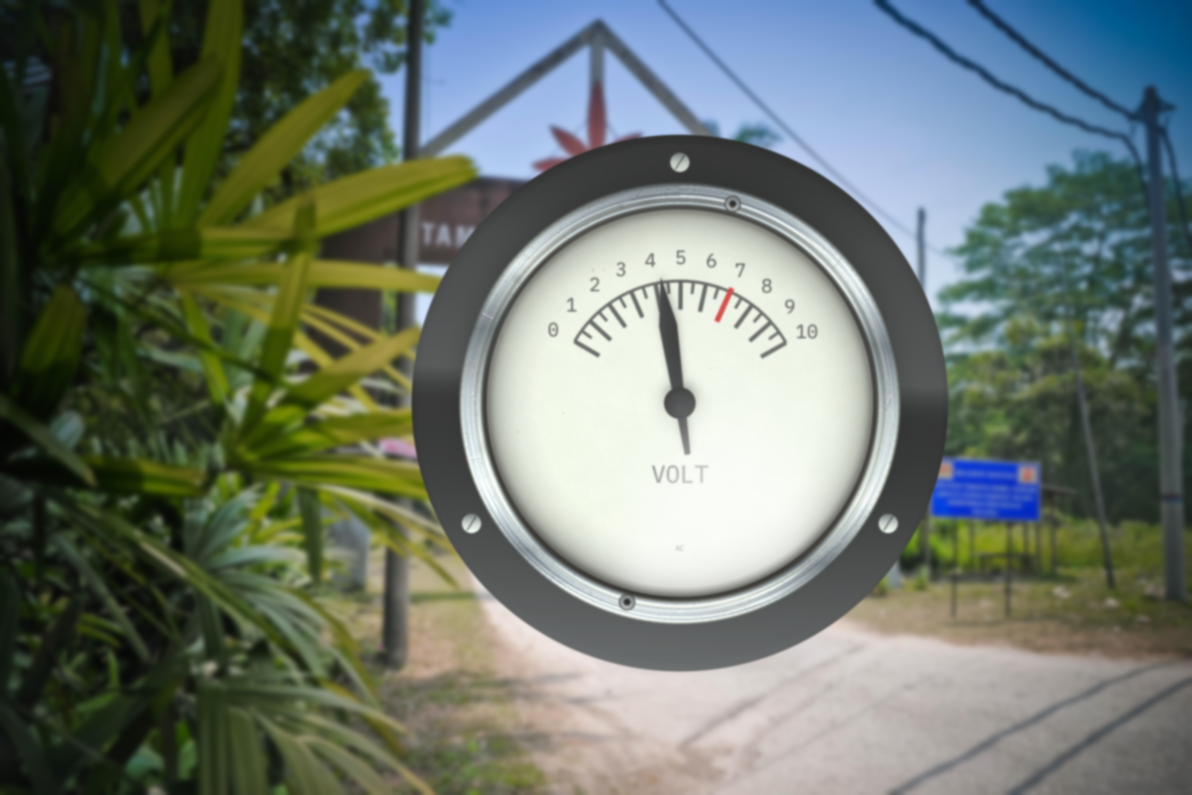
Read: 4.25 (V)
